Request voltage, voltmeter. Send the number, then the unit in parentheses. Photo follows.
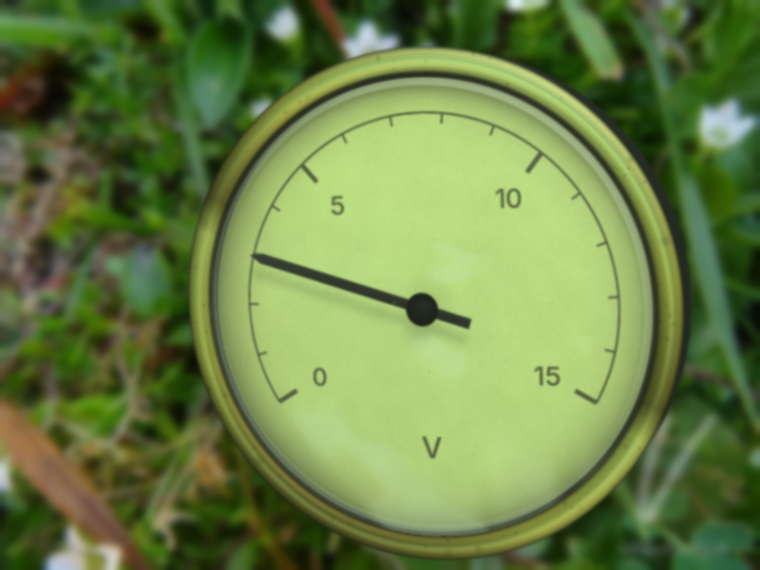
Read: 3 (V)
